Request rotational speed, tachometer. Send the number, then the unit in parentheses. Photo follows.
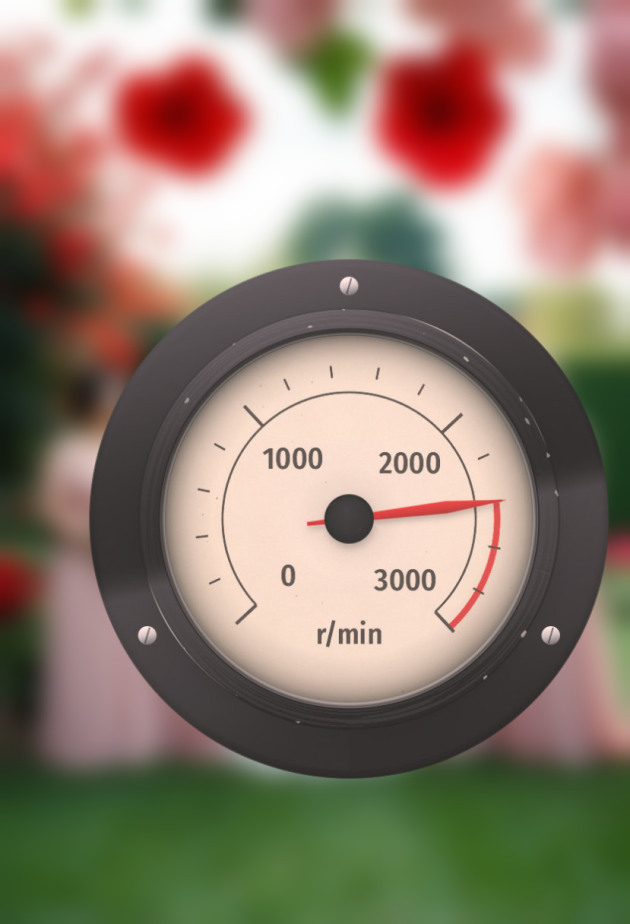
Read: 2400 (rpm)
